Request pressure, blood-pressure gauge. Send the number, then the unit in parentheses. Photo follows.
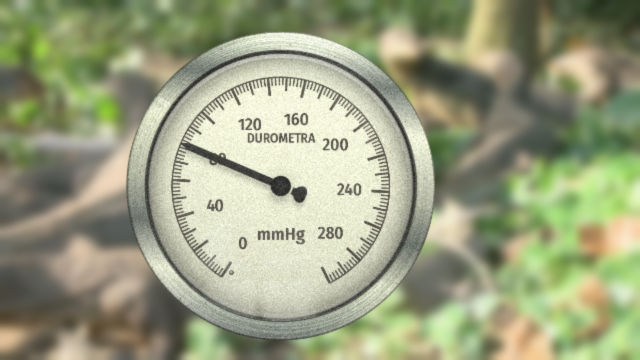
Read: 80 (mmHg)
